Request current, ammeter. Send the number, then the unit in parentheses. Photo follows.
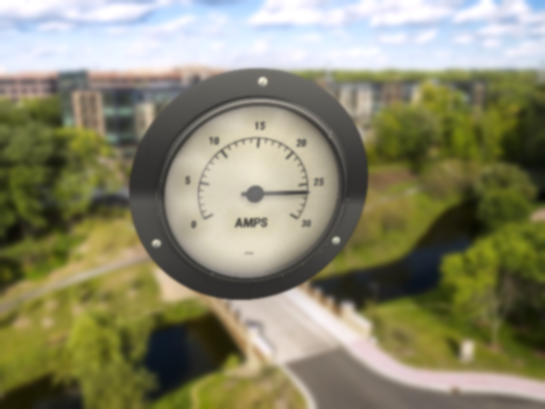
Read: 26 (A)
